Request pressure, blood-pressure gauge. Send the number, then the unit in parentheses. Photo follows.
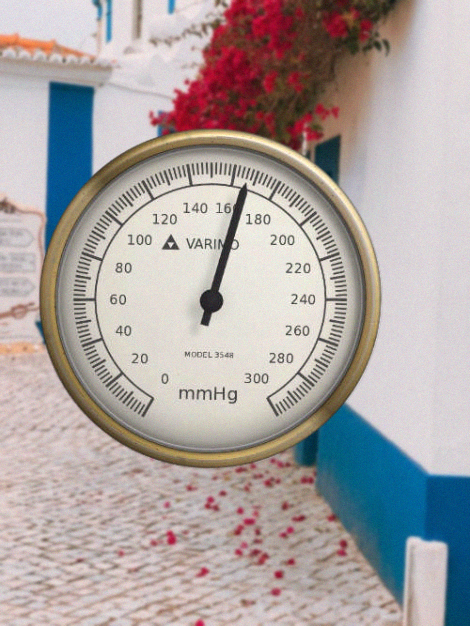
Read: 166 (mmHg)
